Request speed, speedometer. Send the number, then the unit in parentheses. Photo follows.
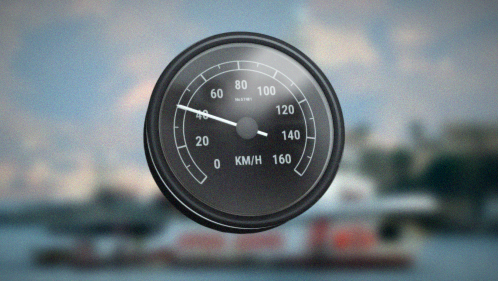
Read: 40 (km/h)
